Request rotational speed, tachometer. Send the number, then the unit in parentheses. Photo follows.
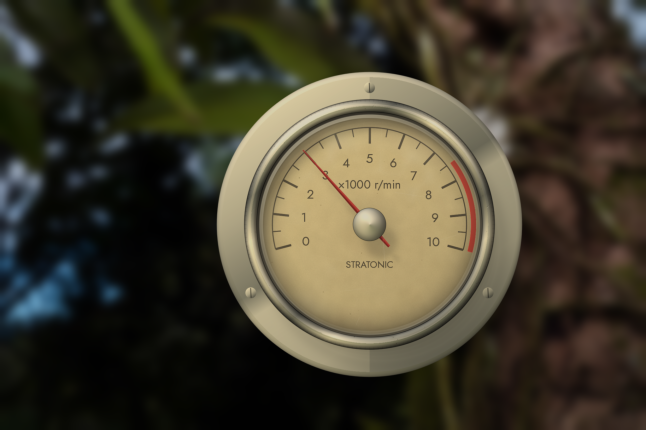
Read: 3000 (rpm)
